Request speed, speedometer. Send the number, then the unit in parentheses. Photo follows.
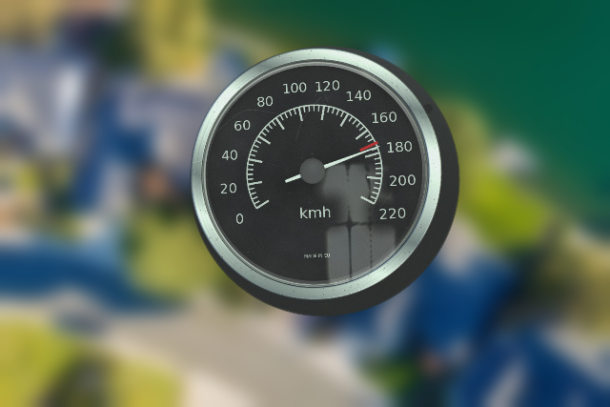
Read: 176 (km/h)
